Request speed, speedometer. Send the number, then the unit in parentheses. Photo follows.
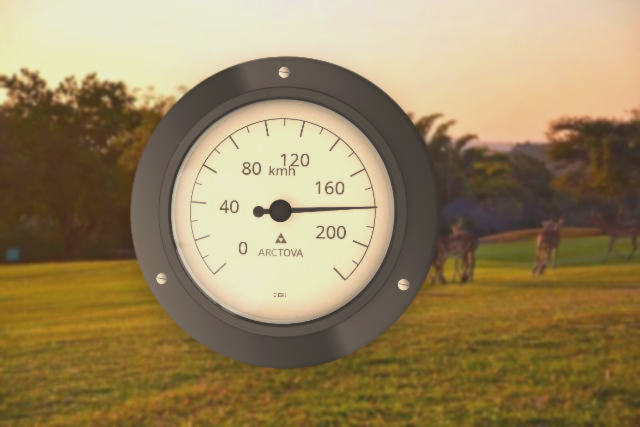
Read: 180 (km/h)
